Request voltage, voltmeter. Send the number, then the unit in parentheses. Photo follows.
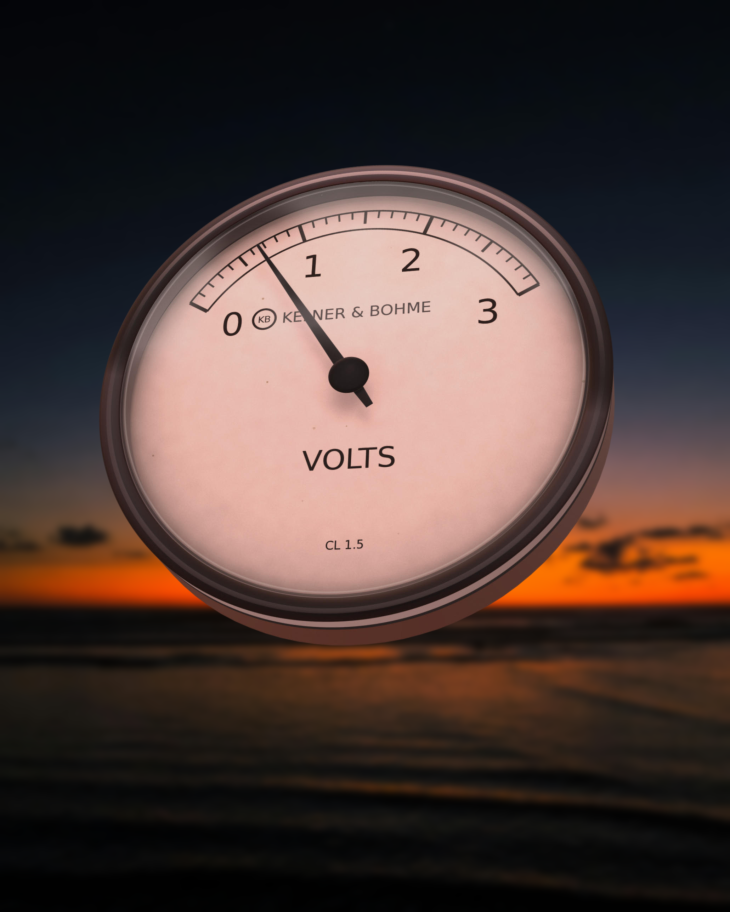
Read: 0.65 (V)
